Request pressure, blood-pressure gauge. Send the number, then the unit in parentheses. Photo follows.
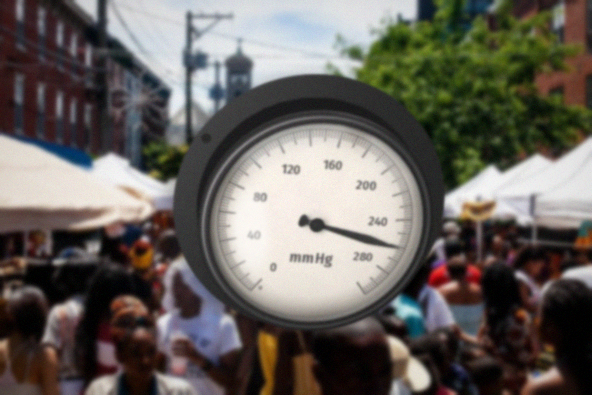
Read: 260 (mmHg)
